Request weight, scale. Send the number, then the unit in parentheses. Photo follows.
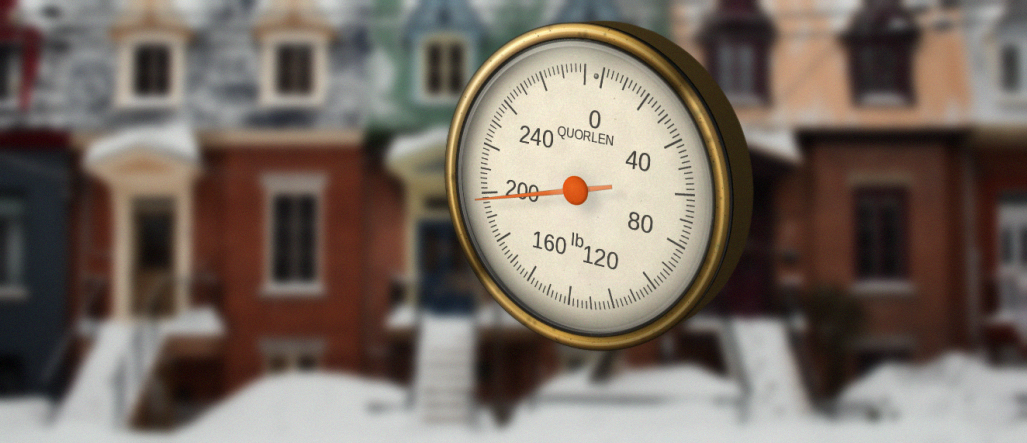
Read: 198 (lb)
